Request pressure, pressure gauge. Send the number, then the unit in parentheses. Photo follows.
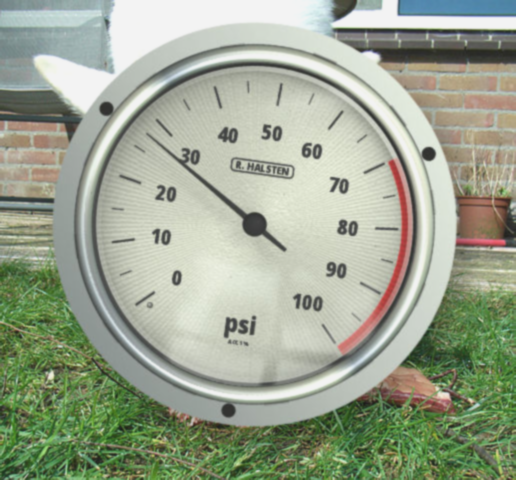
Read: 27.5 (psi)
